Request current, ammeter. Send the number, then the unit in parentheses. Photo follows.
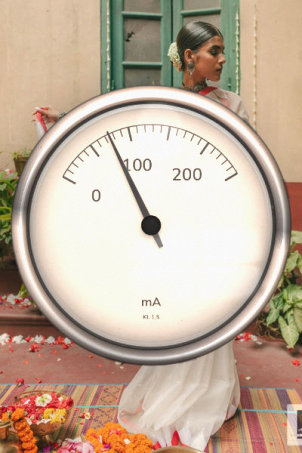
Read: 75 (mA)
